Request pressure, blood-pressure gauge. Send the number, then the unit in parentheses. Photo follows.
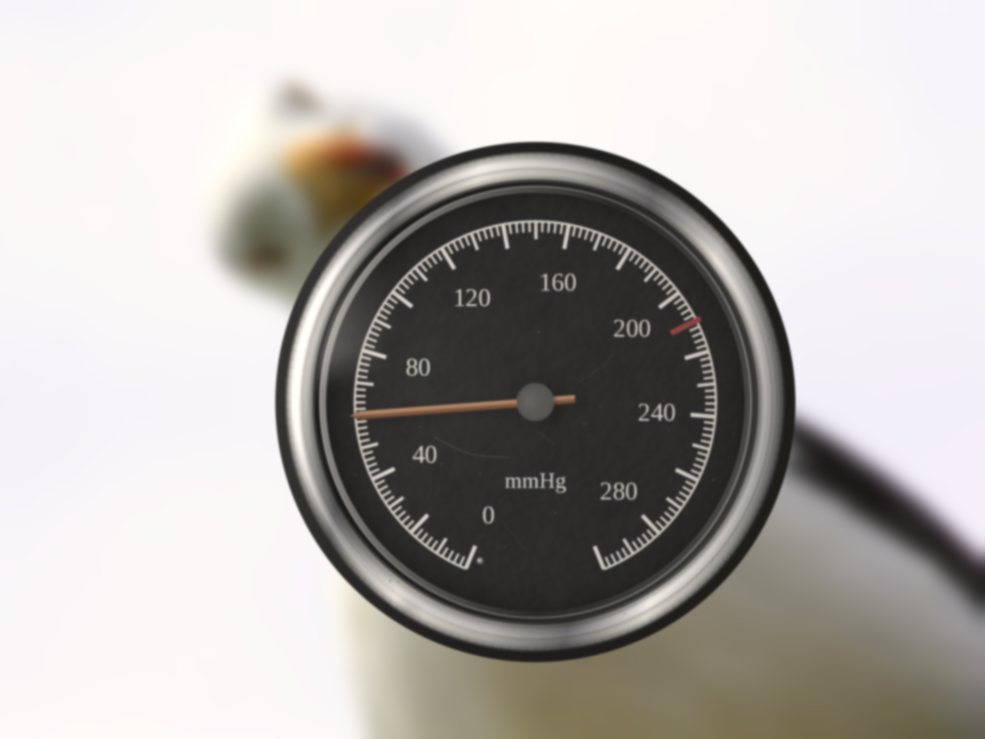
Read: 60 (mmHg)
